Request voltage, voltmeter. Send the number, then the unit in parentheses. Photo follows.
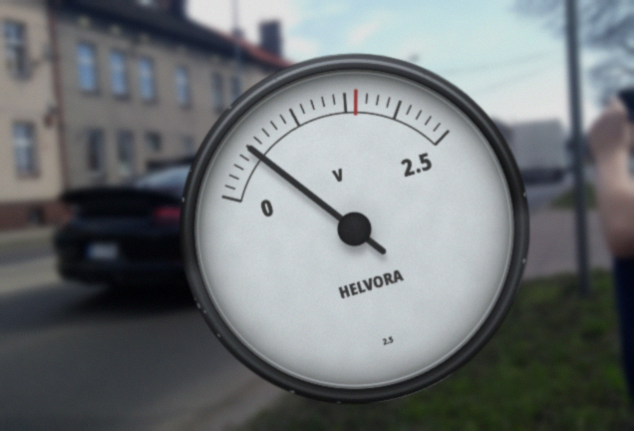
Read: 0.5 (V)
